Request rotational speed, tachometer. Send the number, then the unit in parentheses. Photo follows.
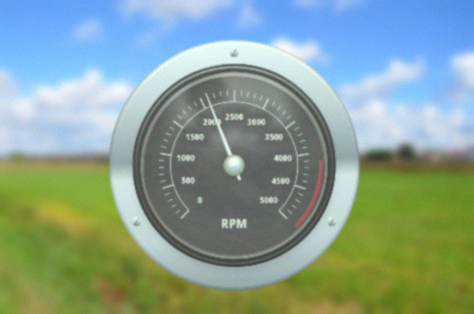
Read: 2100 (rpm)
